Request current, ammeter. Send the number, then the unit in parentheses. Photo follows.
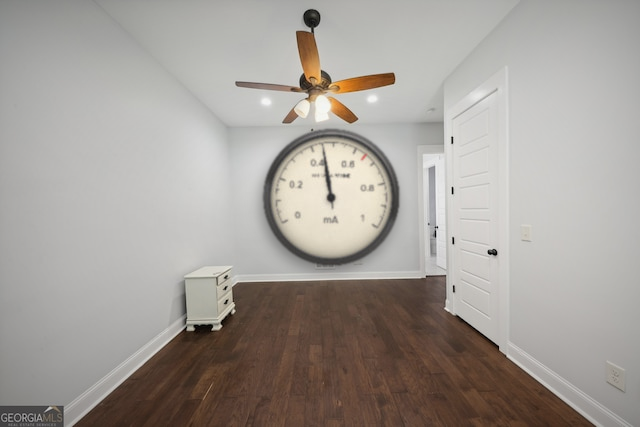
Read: 0.45 (mA)
